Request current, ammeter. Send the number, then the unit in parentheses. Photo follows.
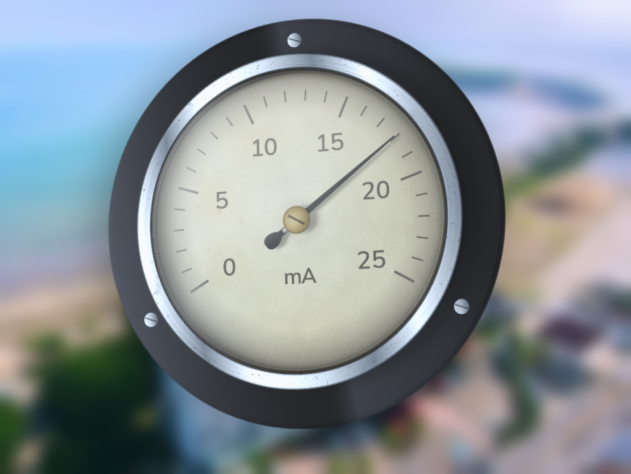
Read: 18 (mA)
